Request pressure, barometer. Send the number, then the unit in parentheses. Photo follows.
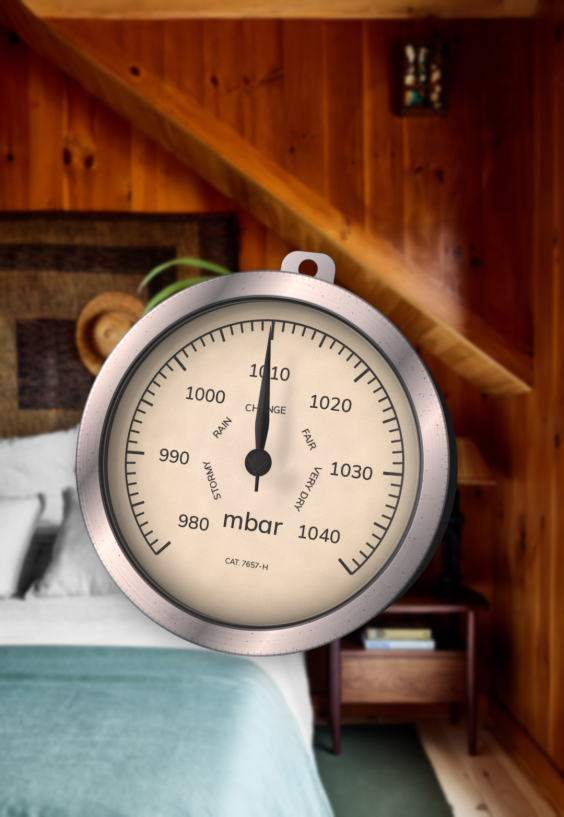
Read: 1010 (mbar)
